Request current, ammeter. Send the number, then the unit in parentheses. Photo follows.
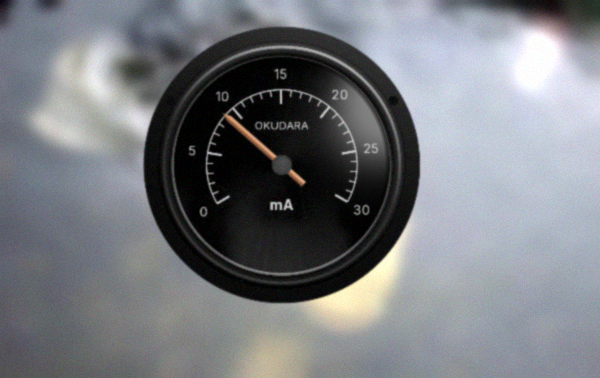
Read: 9 (mA)
